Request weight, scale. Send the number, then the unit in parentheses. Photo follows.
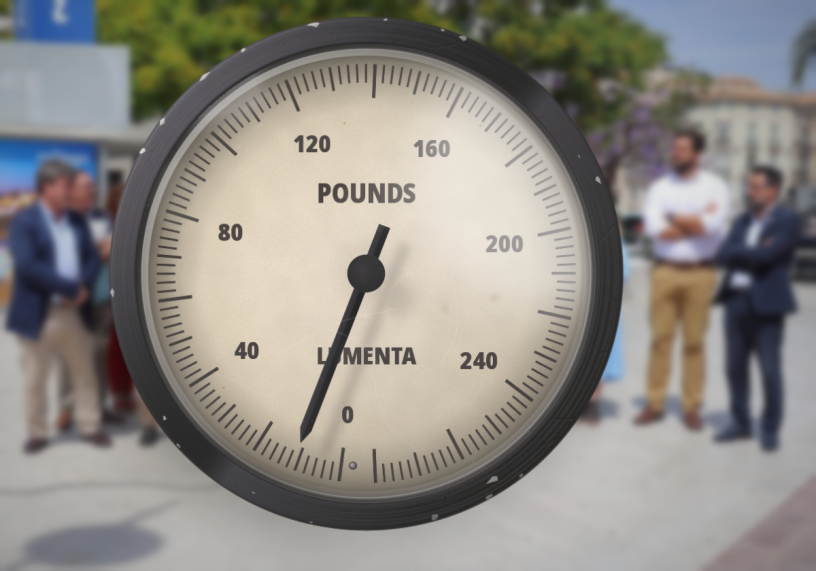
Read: 11 (lb)
